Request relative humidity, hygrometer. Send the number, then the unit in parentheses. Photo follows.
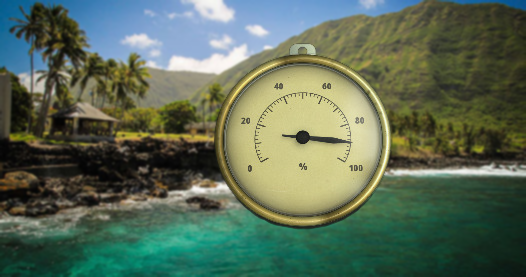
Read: 90 (%)
